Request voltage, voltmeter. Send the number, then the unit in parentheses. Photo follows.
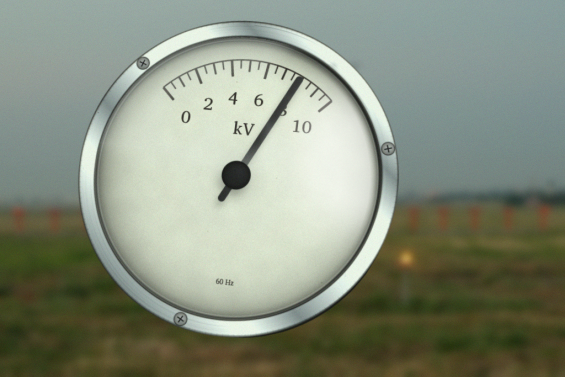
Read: 8 (kV)
